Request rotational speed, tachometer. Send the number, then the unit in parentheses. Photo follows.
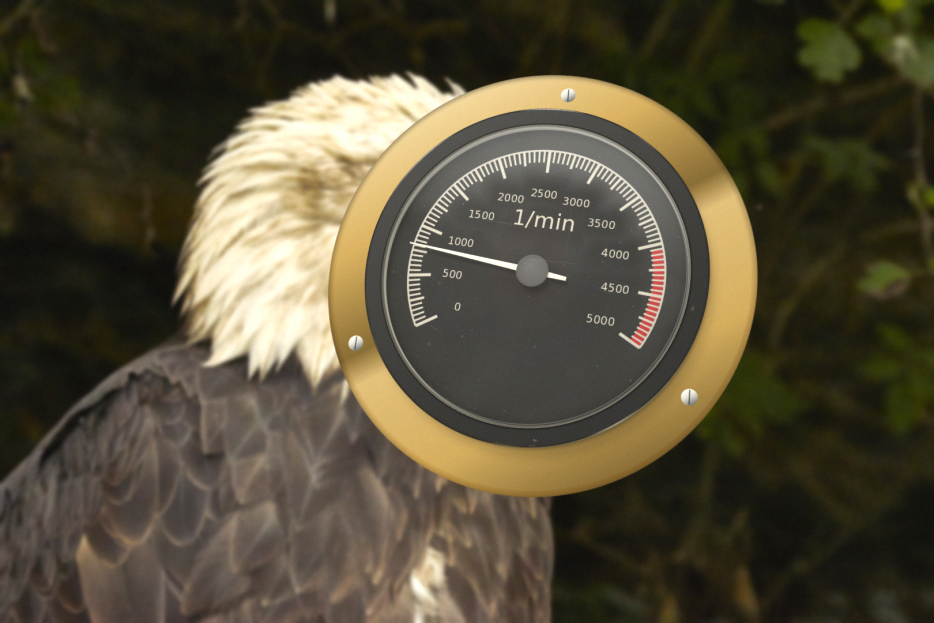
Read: 800 (rpm)
